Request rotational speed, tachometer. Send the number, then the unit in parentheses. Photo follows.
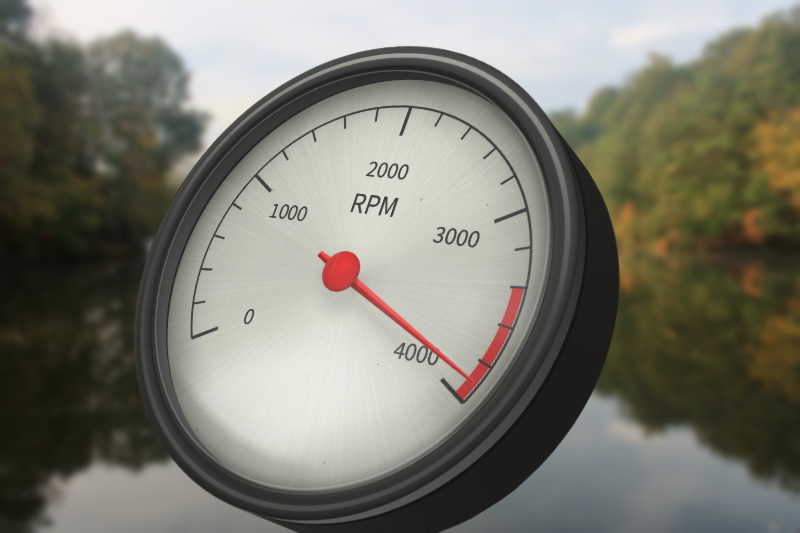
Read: 3900 (rpm)
